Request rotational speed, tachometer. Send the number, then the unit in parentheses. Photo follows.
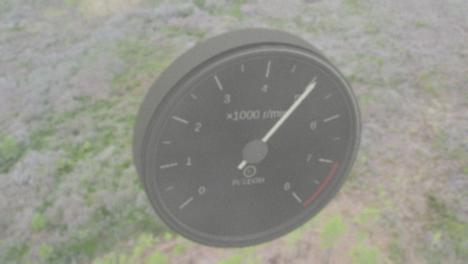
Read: 5000 (rpm)
